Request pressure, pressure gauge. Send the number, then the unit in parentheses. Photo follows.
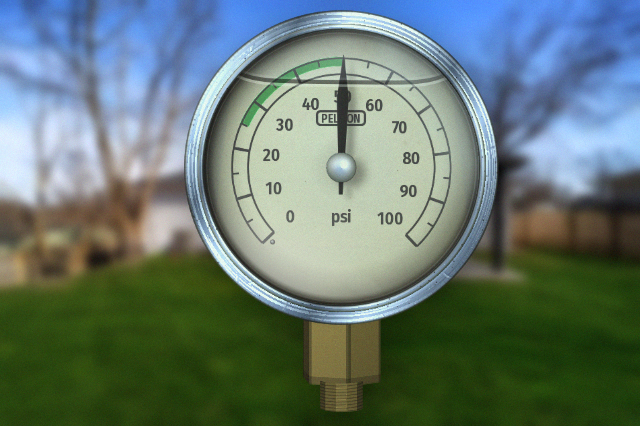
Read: 50 (psi)
